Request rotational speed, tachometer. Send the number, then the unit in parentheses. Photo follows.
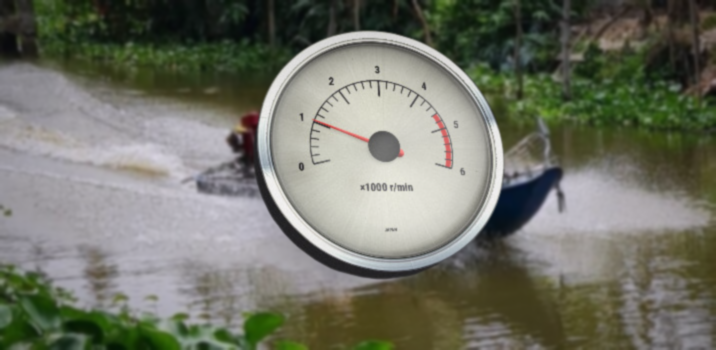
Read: 1000 (rpm)
